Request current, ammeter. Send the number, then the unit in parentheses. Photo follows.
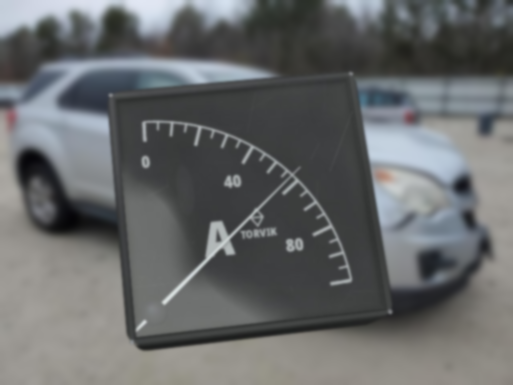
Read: 57.5 (A)
